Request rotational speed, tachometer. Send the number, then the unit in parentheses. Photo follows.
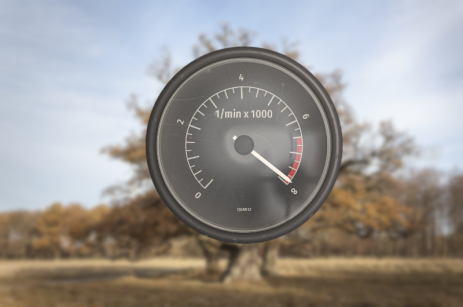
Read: 7875 (rpm)
